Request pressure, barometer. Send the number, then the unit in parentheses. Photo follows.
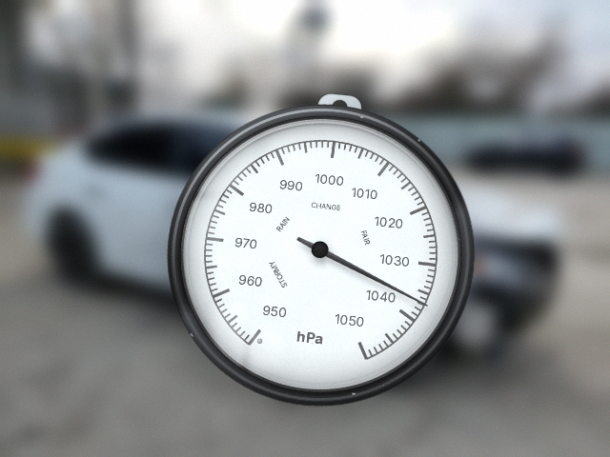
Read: 1037 (hPa)
